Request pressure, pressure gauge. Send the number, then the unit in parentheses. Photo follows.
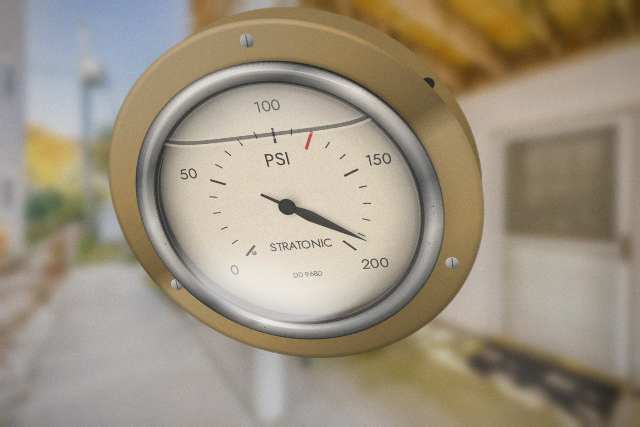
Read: 190 (psi)
